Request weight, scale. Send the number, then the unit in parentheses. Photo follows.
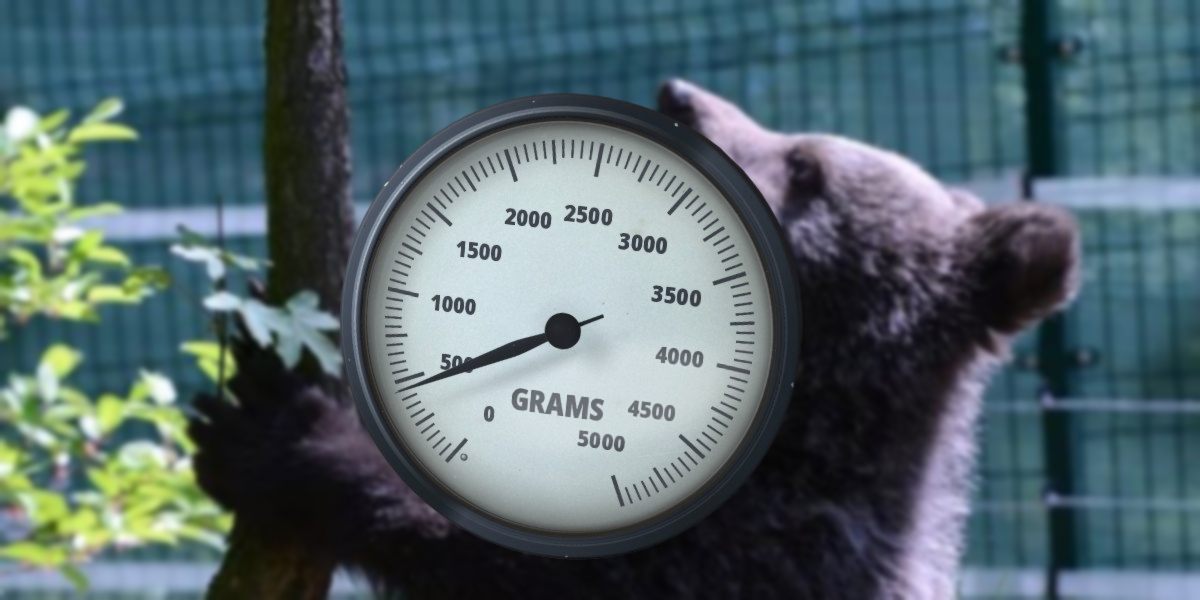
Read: 450 (g)
